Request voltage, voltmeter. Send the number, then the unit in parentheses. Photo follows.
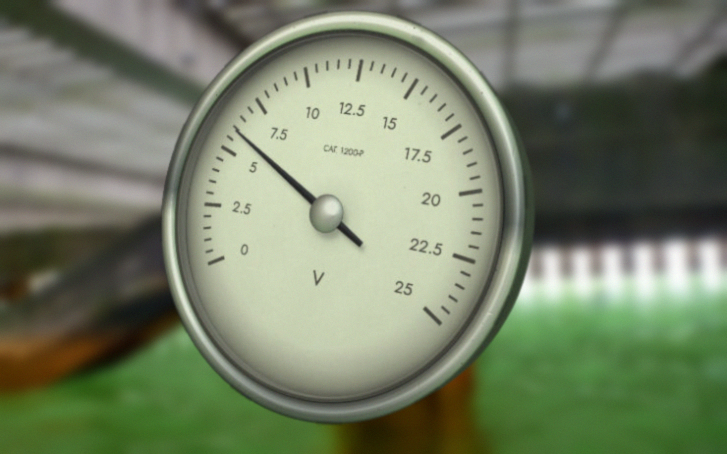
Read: 6 (V)
